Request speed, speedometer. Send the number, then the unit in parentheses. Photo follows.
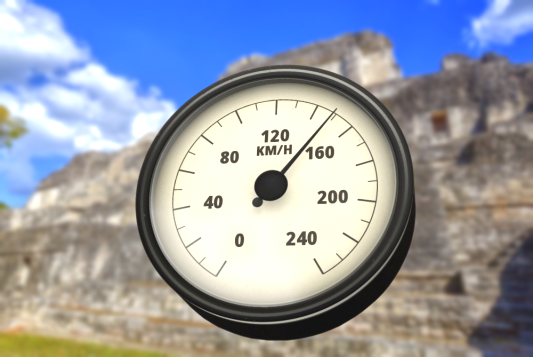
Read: 150 (km/h)
